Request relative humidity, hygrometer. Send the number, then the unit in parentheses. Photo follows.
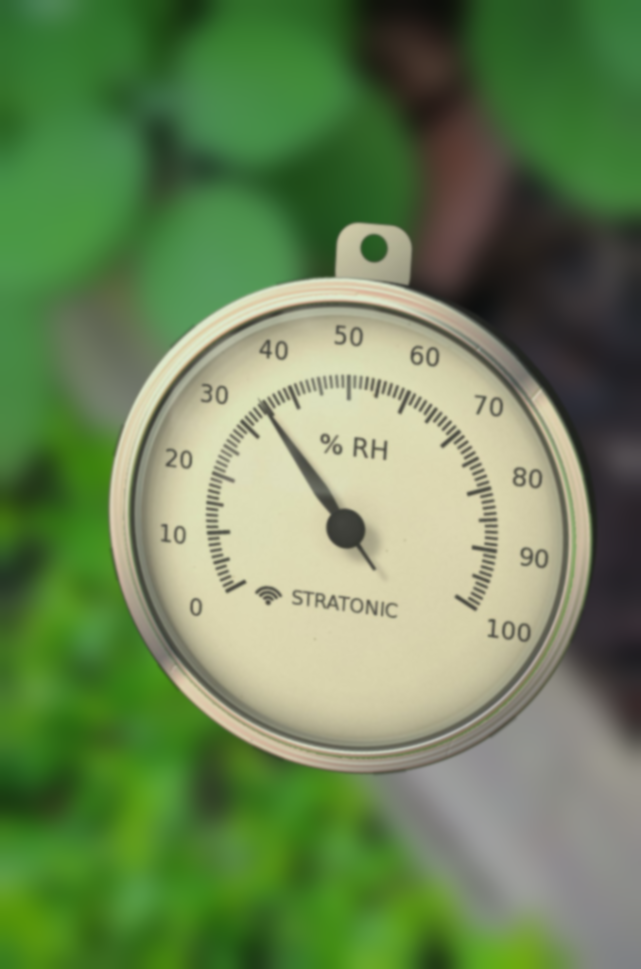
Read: 35 (%)
